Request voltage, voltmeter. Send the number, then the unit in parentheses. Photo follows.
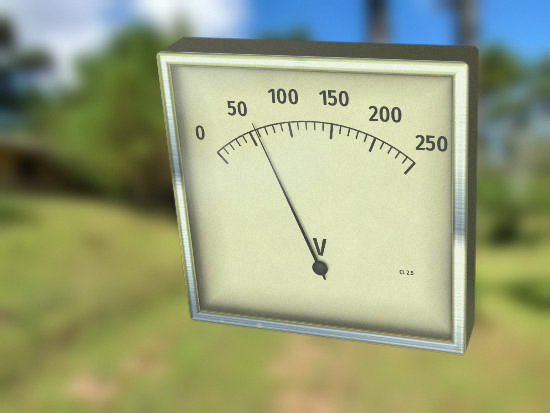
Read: 60 (V)
